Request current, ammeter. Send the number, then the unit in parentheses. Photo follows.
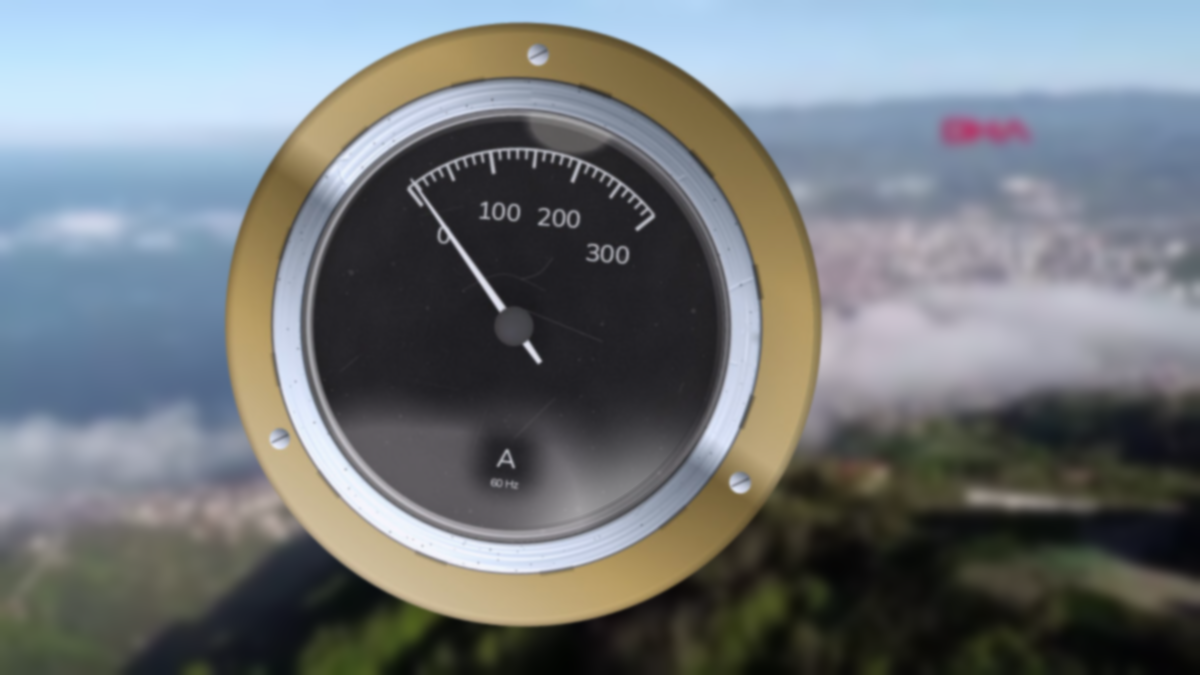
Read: 10 (A)
